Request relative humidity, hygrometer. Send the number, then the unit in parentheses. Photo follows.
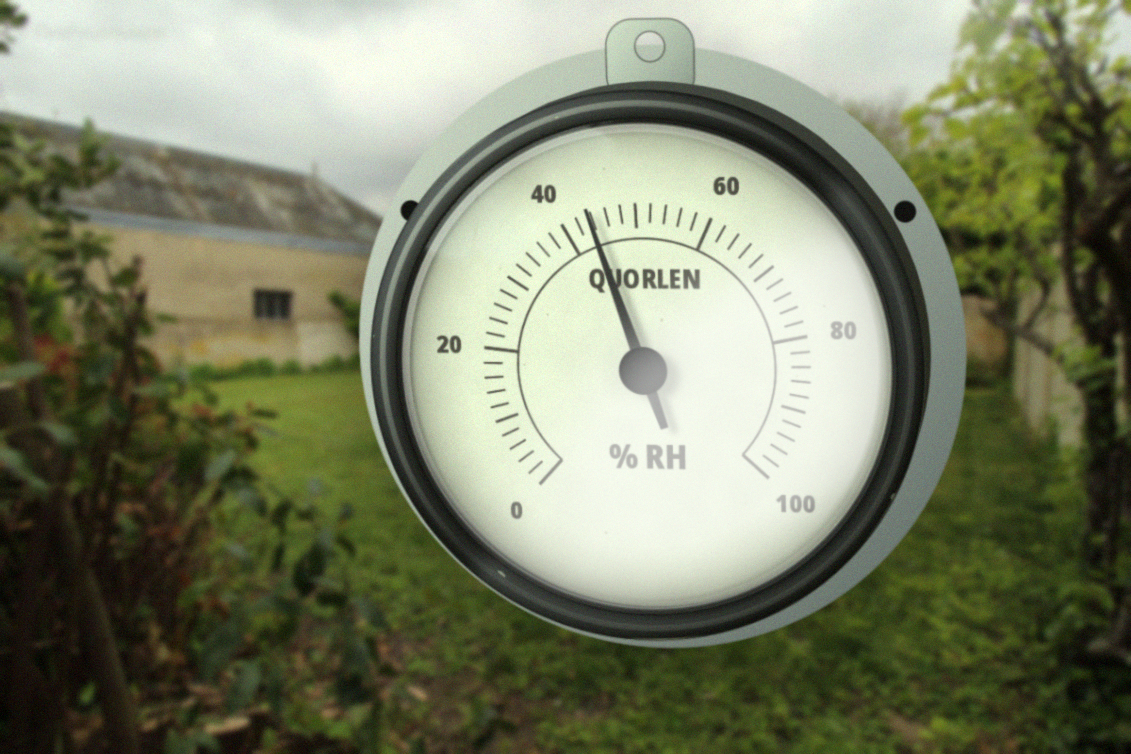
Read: 44 (%)
